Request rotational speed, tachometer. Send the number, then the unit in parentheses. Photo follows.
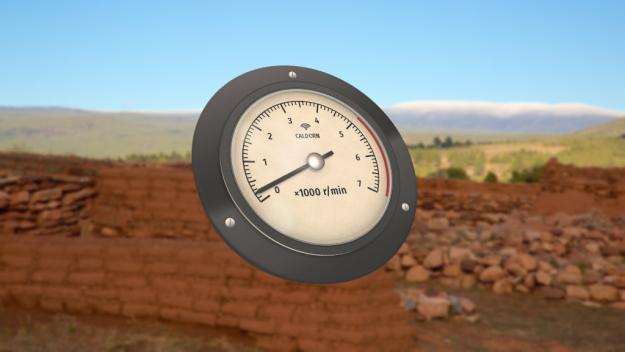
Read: 200 (rpm)
